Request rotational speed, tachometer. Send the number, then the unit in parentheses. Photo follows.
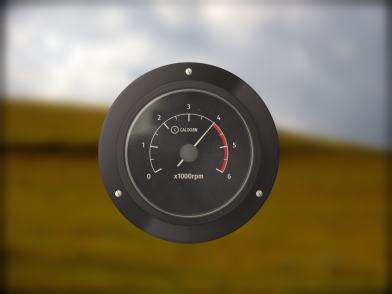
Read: 4000 (rpm)
